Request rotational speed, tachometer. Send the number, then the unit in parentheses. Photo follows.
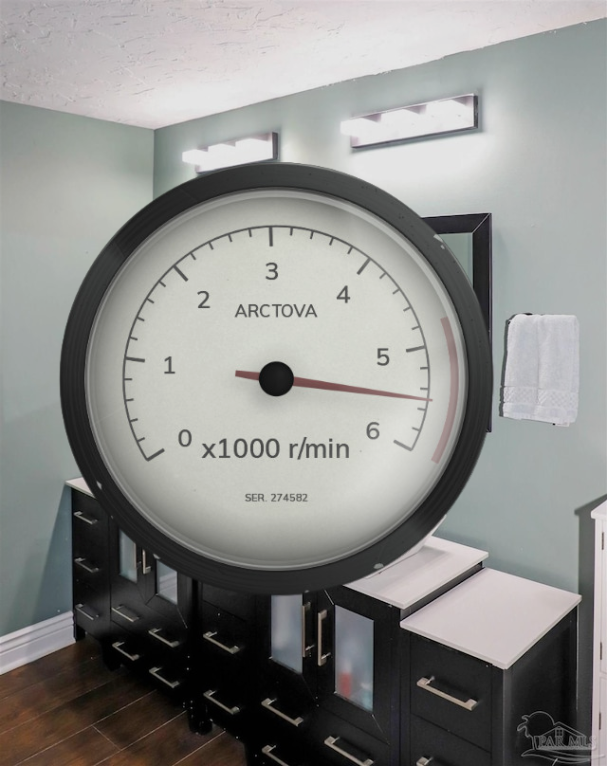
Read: 5500 (rpm)
